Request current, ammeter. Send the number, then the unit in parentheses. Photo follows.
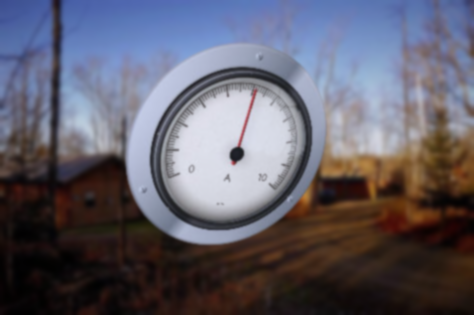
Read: 5 (A)
